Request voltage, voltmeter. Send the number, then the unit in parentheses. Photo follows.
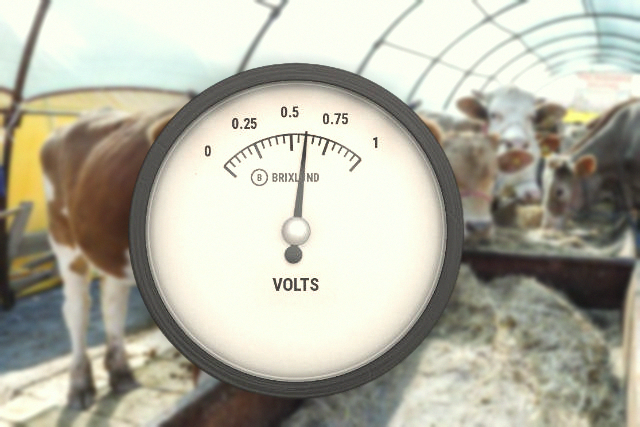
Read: 0.6 (V)
